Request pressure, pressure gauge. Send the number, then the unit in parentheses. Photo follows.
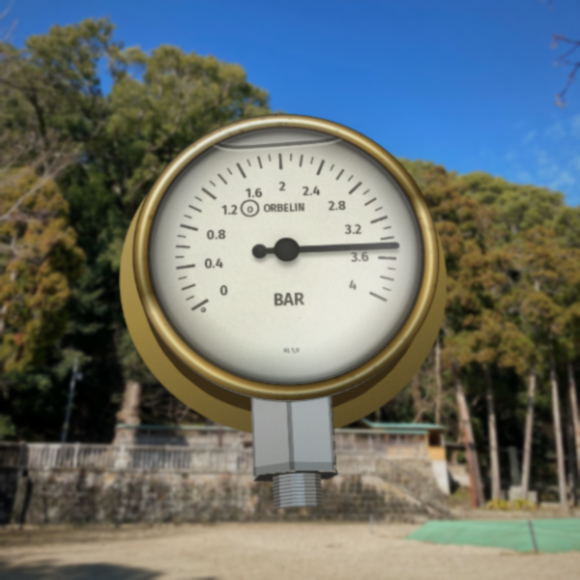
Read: 3.5 (bar)
